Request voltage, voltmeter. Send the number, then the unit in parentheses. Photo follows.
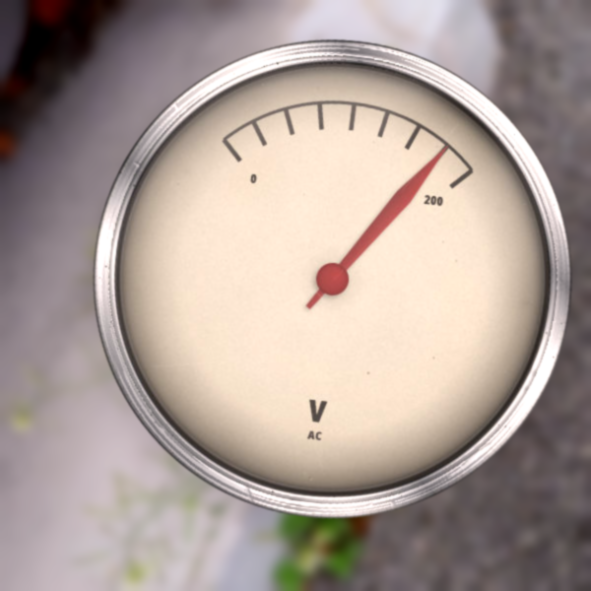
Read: 175 (V)
